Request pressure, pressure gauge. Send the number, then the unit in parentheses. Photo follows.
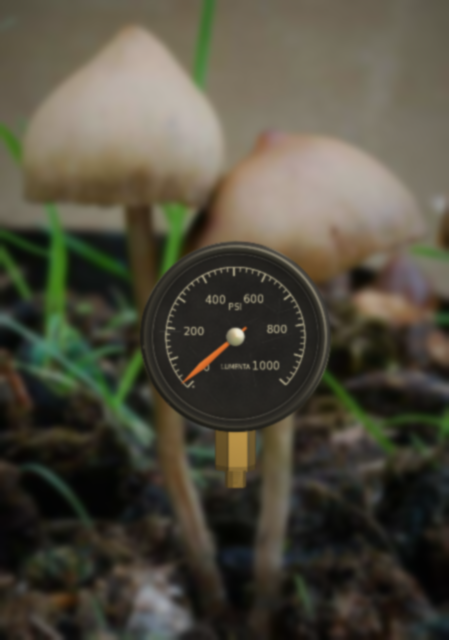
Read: 20 (psi)
